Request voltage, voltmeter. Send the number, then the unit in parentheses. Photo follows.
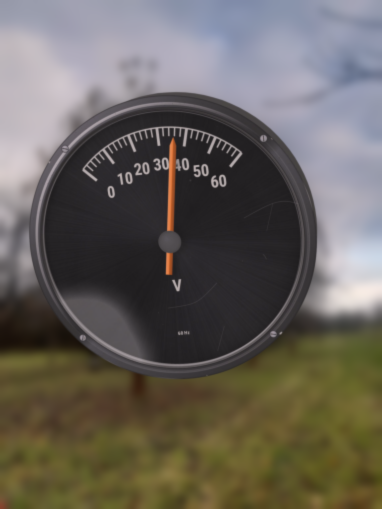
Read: 36 (V)
